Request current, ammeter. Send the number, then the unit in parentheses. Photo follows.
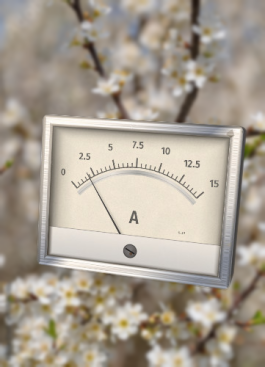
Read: 2 (A)
